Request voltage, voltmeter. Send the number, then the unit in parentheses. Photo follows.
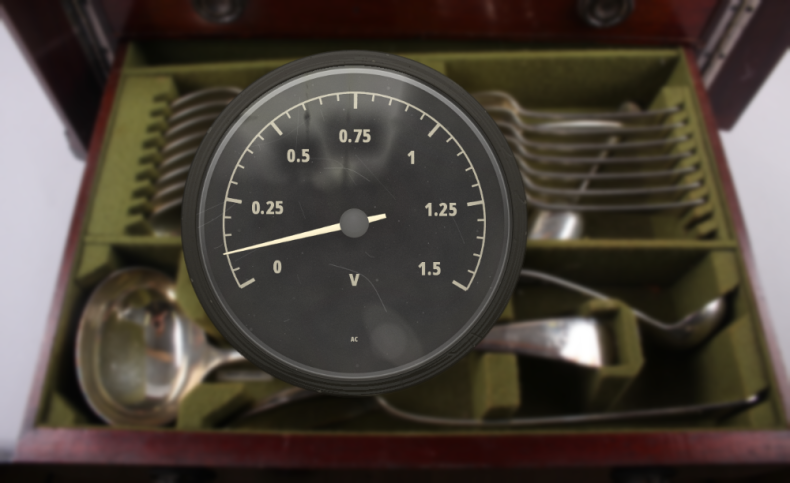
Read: 0.1 (V)
